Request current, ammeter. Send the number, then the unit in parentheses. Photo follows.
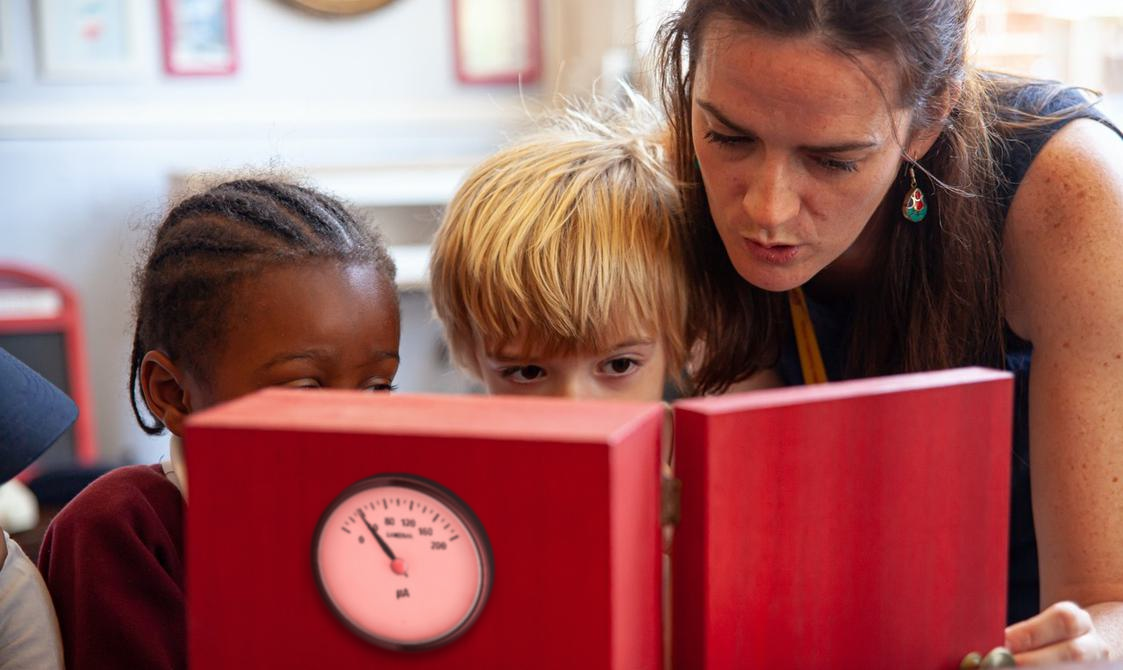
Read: 40 (µA)
